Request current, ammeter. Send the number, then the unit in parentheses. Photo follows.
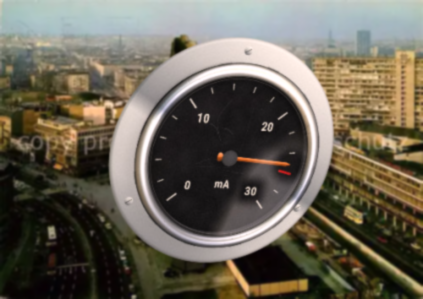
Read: 25 (mA)
